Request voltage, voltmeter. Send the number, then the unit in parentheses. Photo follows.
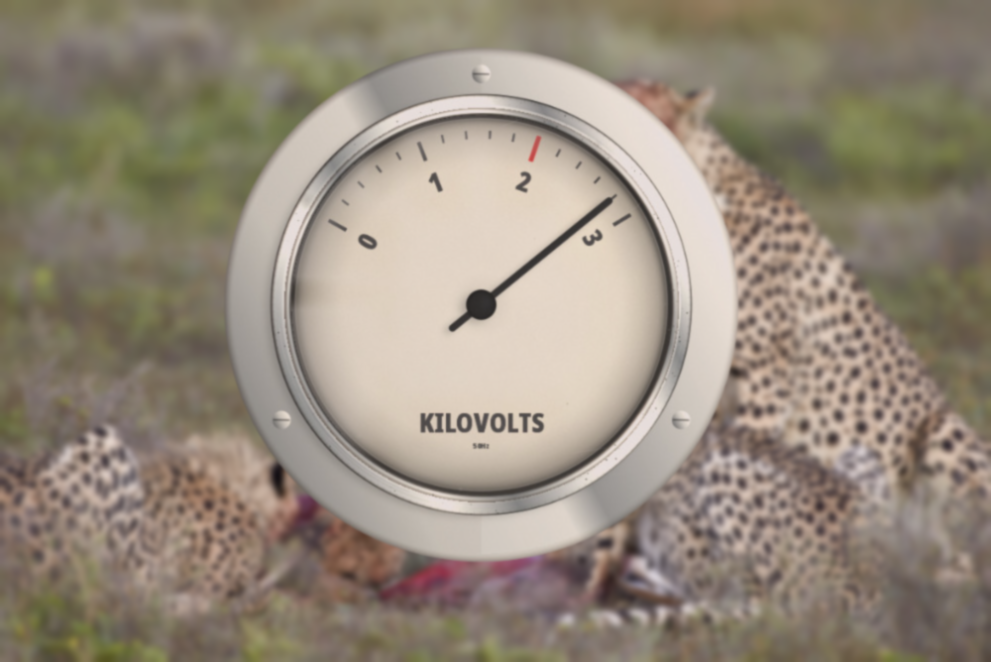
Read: 2.8 (kV)
